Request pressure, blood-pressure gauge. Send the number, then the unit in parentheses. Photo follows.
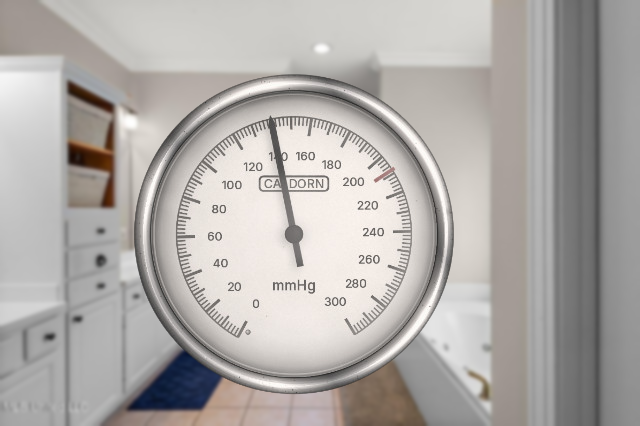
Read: 140 (mmHg)
